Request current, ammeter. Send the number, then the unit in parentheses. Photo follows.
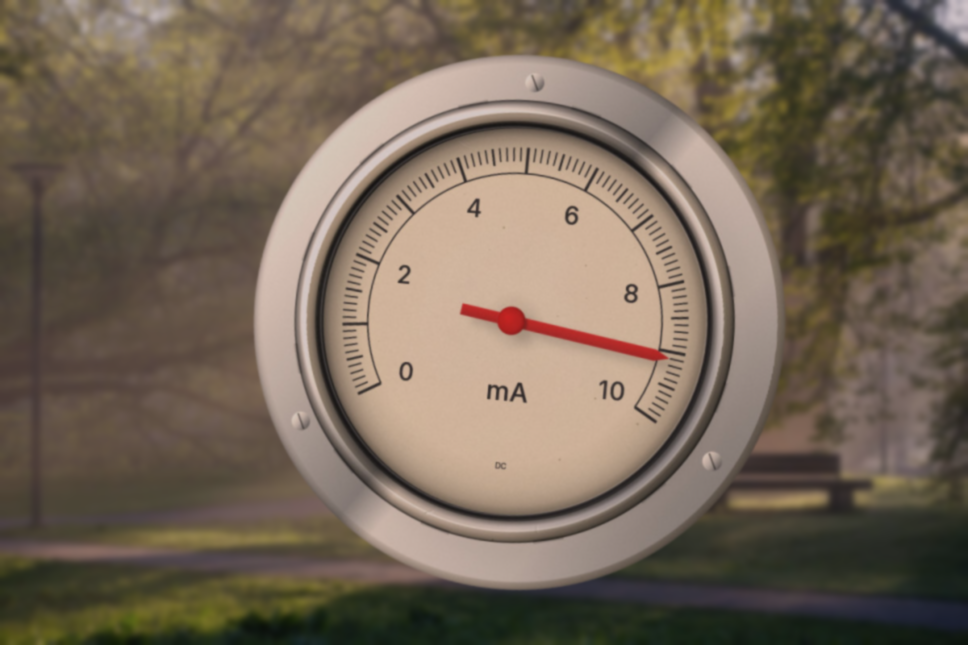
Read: 9.1 (mA)
